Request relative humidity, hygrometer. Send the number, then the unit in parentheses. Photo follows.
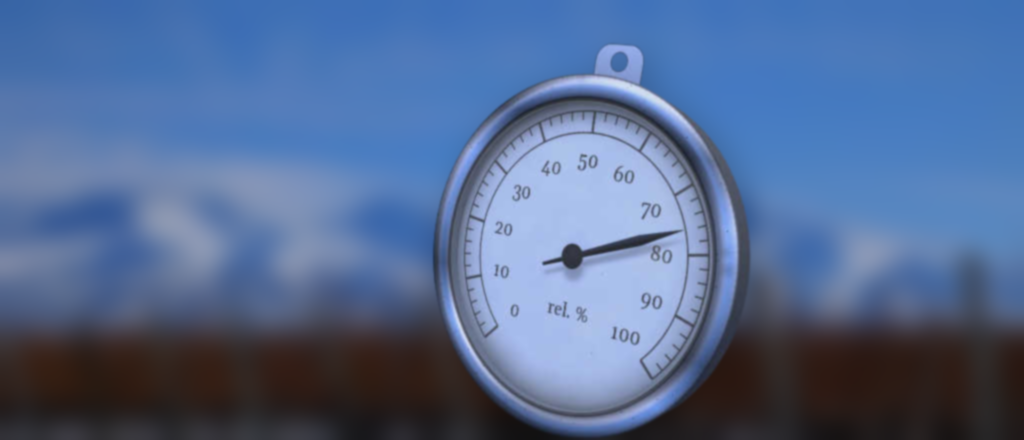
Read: 76 (%)
